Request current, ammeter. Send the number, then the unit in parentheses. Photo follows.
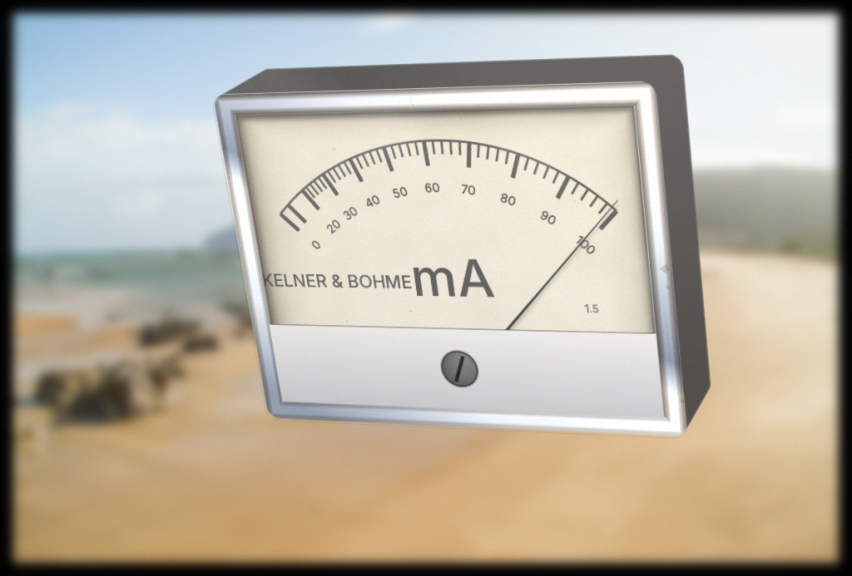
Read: 99 (mA)
